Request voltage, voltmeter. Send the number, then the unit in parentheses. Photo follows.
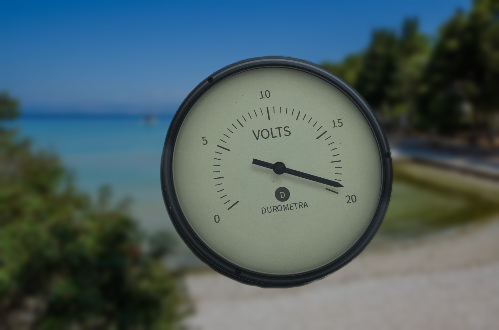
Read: 19.5 (V)
